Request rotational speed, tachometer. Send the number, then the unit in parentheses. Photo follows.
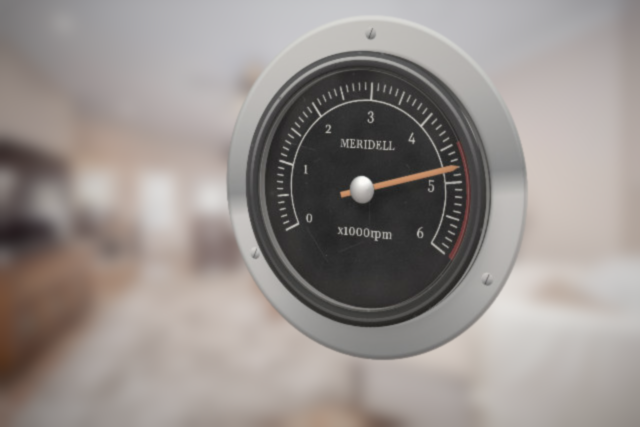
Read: 4800 (rpm)
